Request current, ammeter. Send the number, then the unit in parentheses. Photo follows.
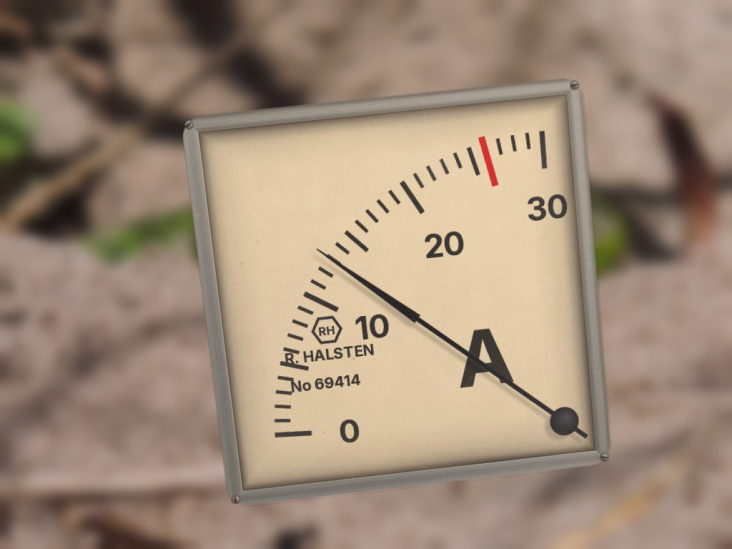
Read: 13 (A)
